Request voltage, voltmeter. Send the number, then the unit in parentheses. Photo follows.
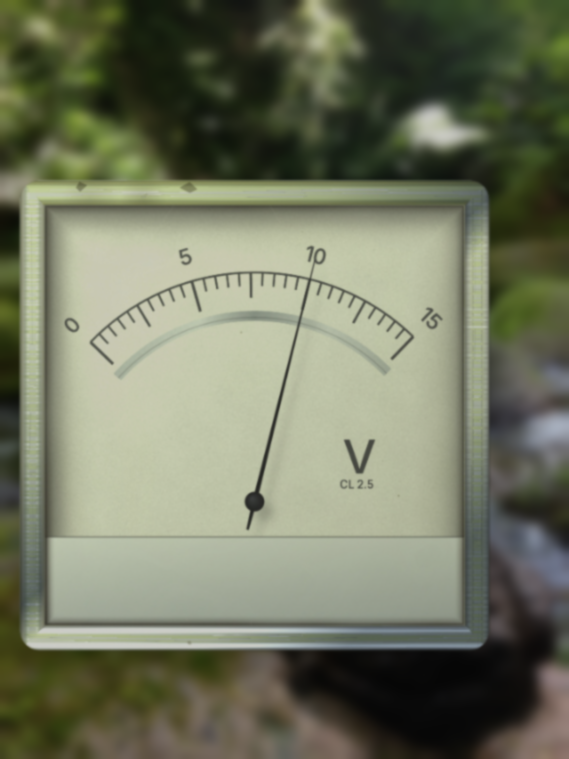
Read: 10 (V)
